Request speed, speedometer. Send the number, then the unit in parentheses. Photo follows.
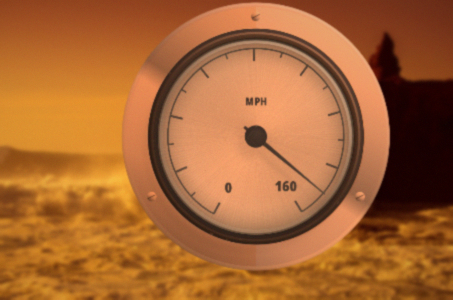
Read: 150 (mph)
